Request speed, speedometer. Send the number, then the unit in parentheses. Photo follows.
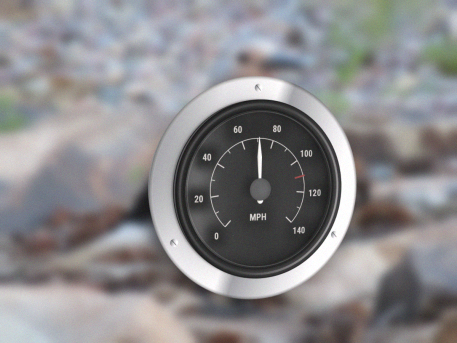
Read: 70 (mph)
